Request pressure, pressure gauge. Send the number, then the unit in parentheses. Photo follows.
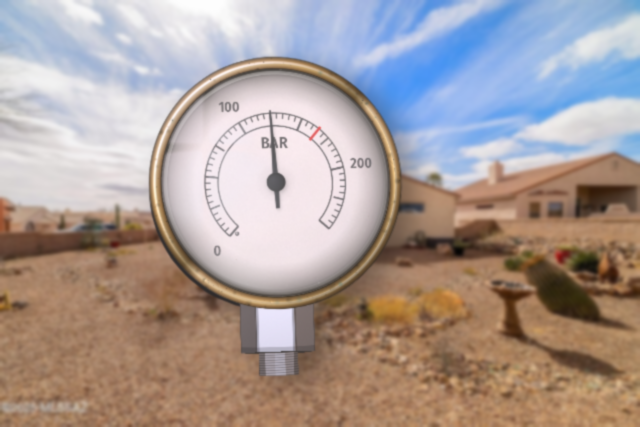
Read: 125 (bar)
